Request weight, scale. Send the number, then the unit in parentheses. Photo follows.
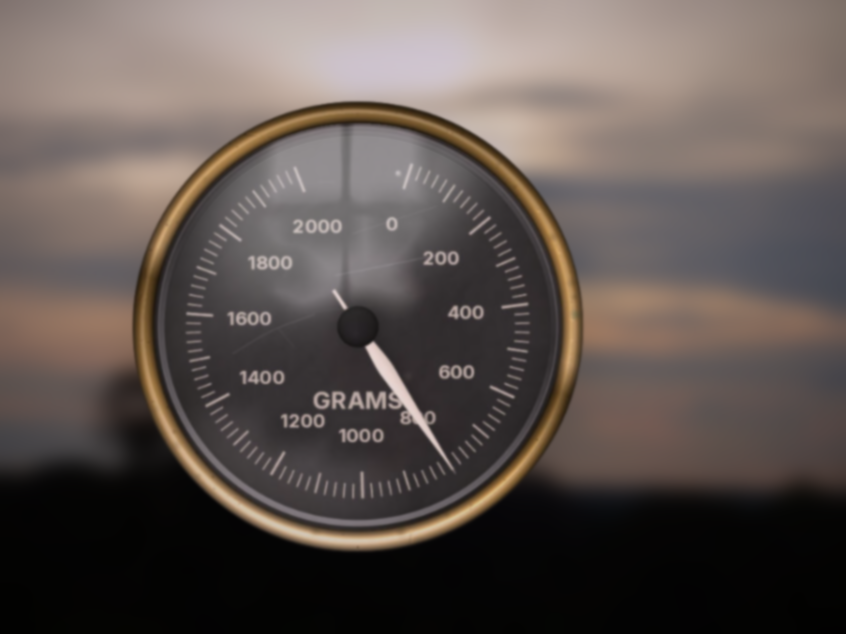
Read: 800 (g)
